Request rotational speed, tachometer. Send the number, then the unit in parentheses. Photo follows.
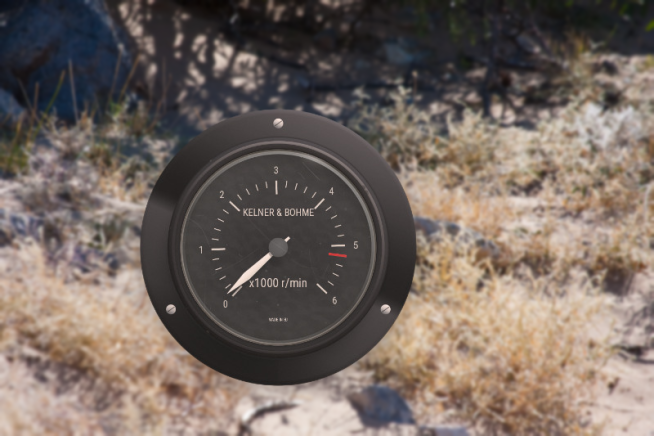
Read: 100 (rpm)
